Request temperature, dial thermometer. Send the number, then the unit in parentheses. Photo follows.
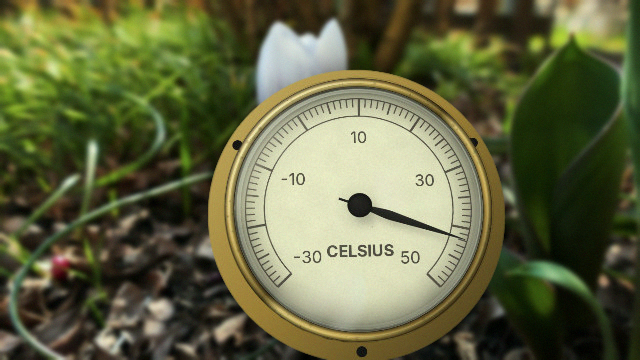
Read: 42 (°C)
